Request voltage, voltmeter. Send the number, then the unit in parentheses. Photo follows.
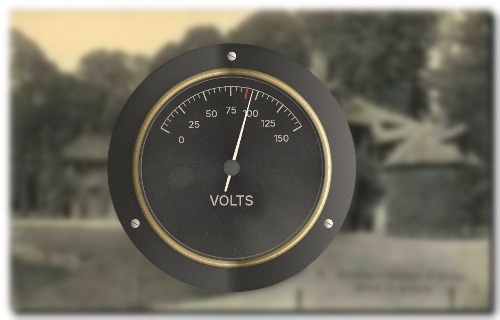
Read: 95 (V)
